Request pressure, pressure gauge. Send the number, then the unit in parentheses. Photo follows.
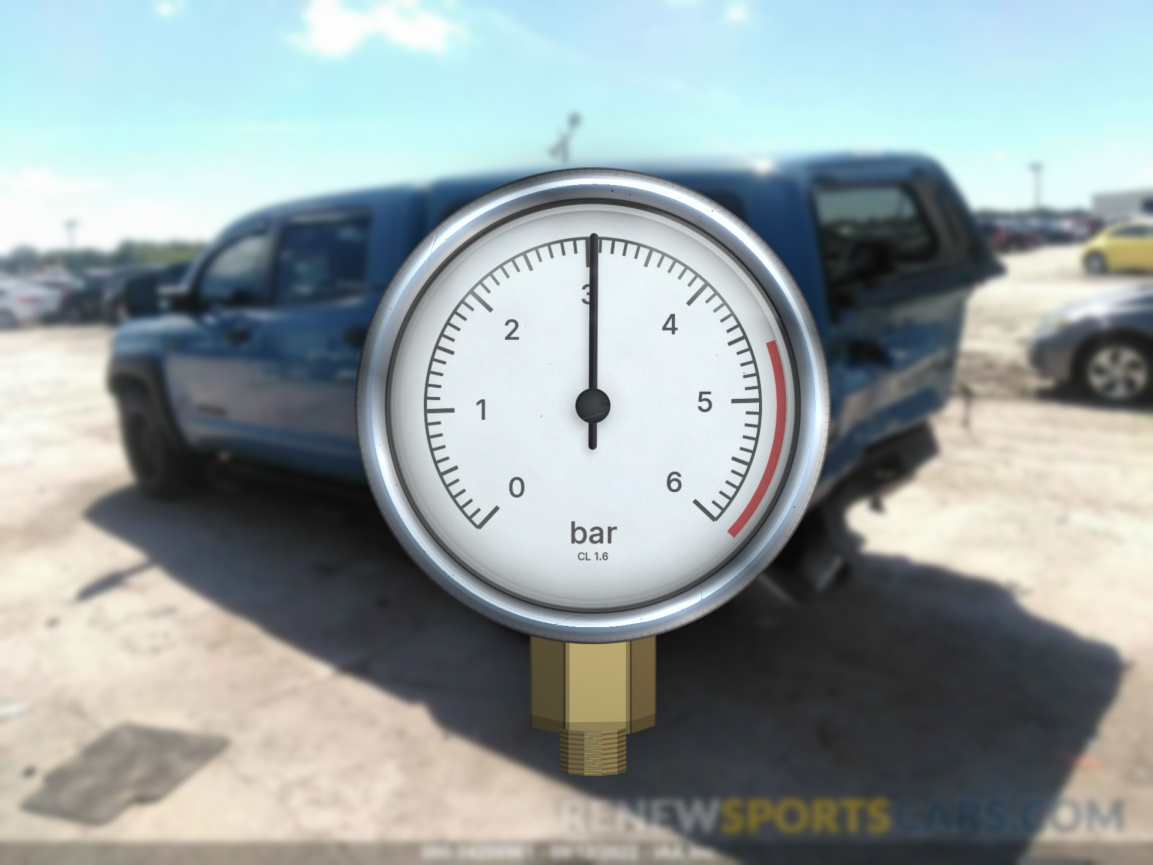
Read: 3.05 (bar)
